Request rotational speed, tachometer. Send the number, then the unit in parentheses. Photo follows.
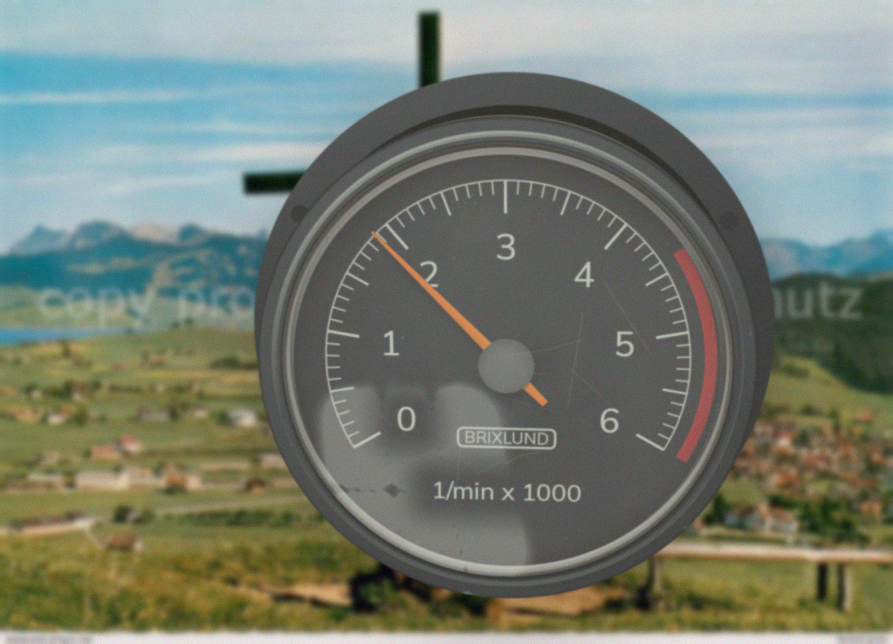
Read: 1900 (rpm)
